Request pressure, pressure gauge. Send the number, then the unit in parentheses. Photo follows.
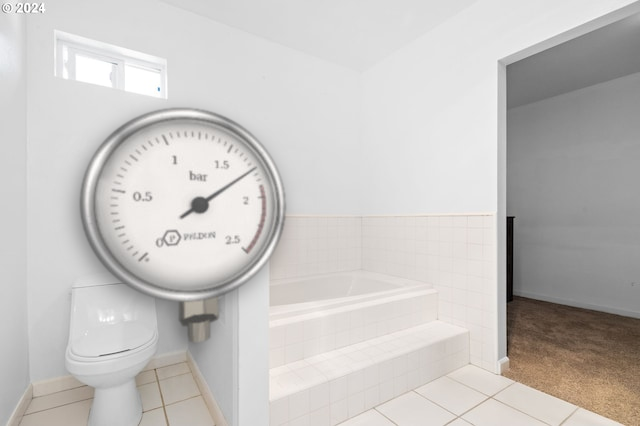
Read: 1.75 (bar)
